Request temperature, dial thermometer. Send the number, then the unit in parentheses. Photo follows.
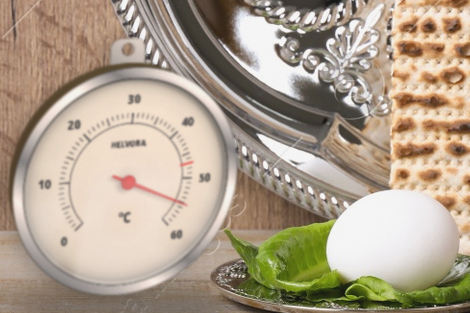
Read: 55 (°C)
